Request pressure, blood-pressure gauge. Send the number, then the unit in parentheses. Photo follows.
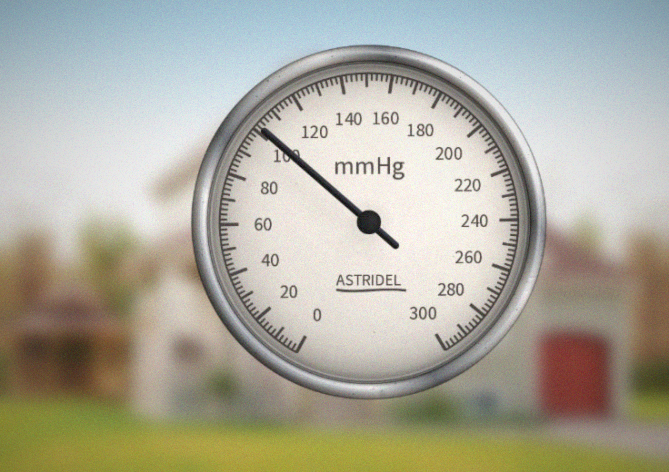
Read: 102 (mmHg)
